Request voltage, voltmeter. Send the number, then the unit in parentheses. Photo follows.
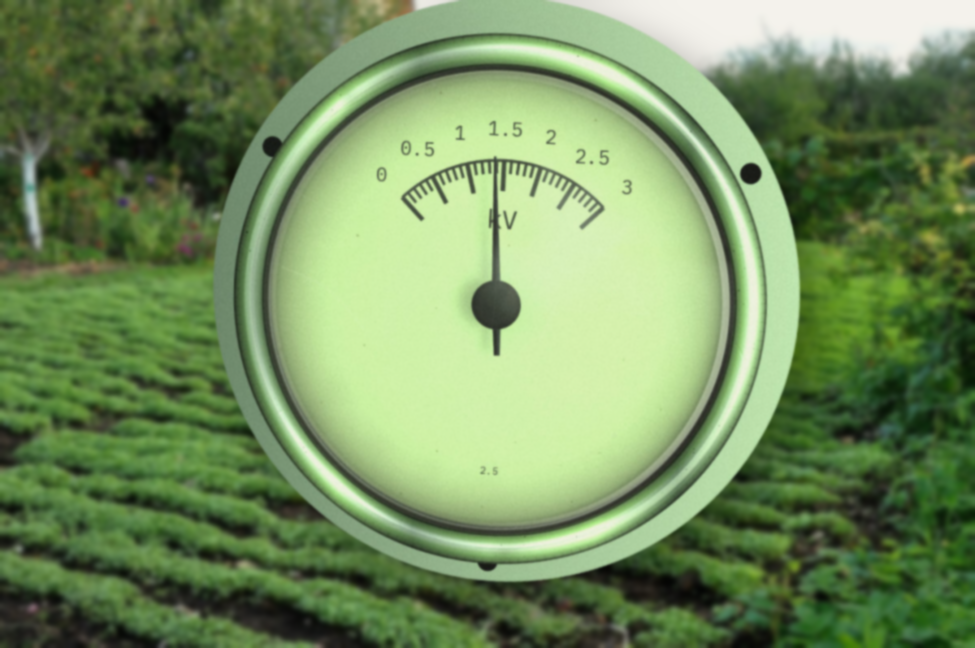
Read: 1.4 (kV)
